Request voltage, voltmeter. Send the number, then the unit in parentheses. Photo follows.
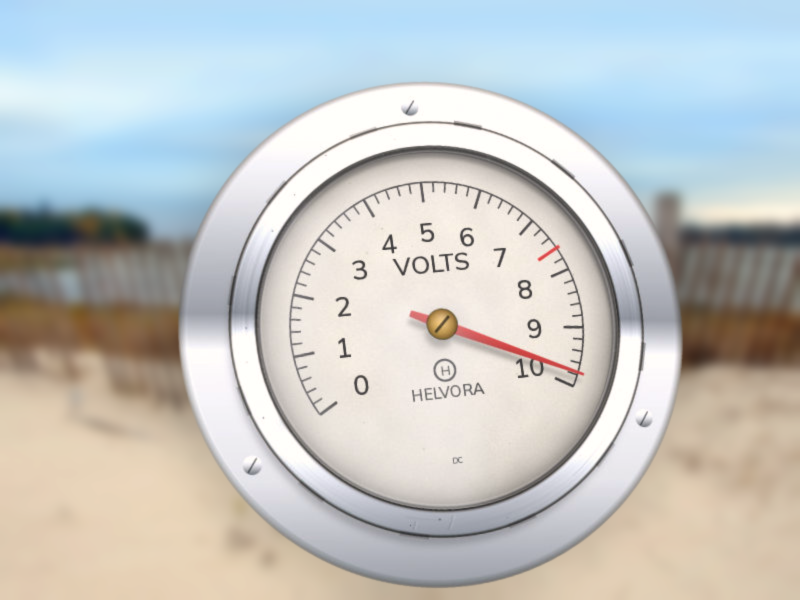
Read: 9.8 (V)
